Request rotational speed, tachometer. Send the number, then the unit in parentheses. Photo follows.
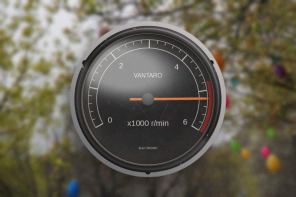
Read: 5200 (rpm)
